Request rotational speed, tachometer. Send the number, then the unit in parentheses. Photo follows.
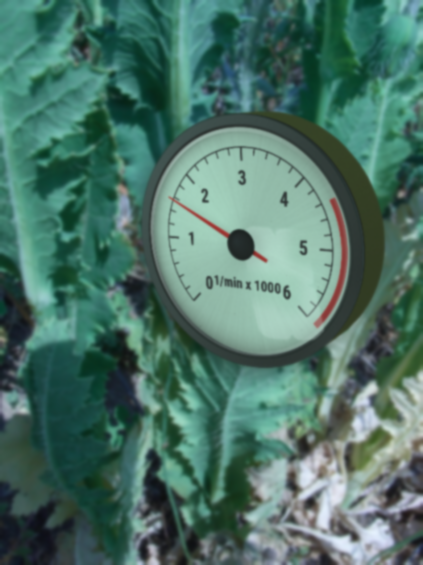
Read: 1600 (rpm)
